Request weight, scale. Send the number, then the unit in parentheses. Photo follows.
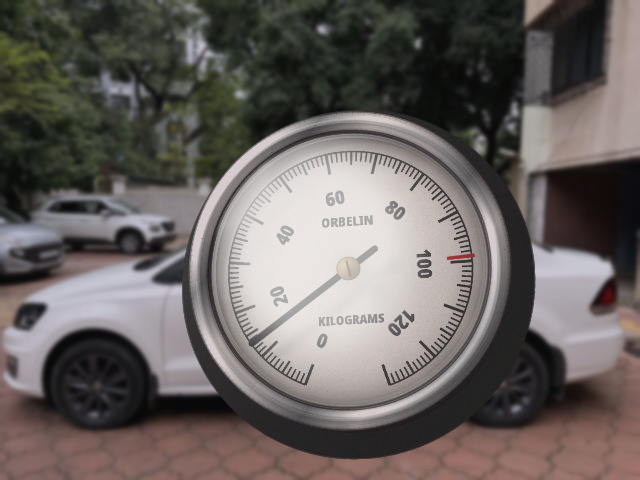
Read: 13 (kg)
